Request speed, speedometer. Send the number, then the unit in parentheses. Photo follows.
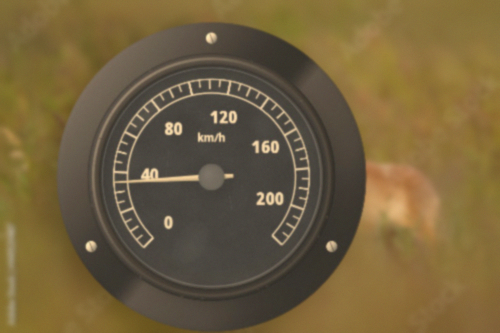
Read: 35 (km/h)
